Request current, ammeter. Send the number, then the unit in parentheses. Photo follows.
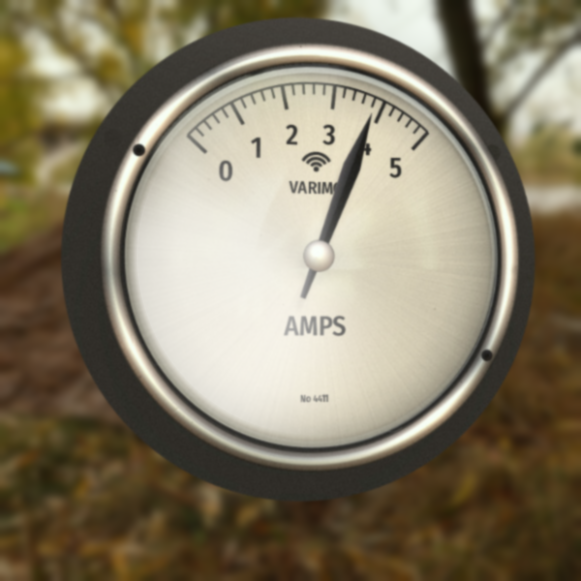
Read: 3.8 (A)
